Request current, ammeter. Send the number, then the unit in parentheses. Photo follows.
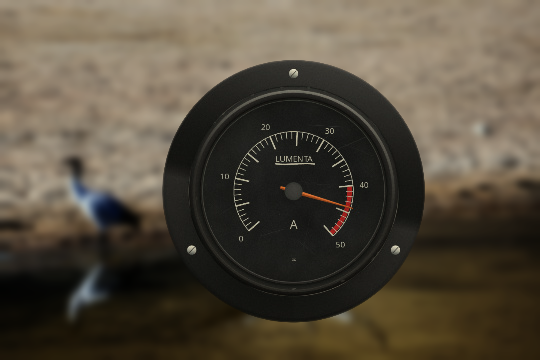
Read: 44 (A)
